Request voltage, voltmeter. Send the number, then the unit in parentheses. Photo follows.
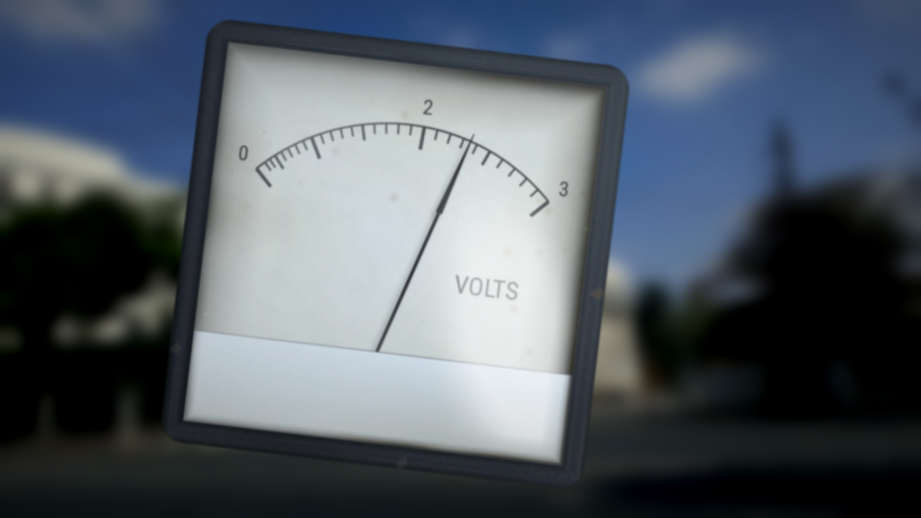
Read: 2.35 (V)
